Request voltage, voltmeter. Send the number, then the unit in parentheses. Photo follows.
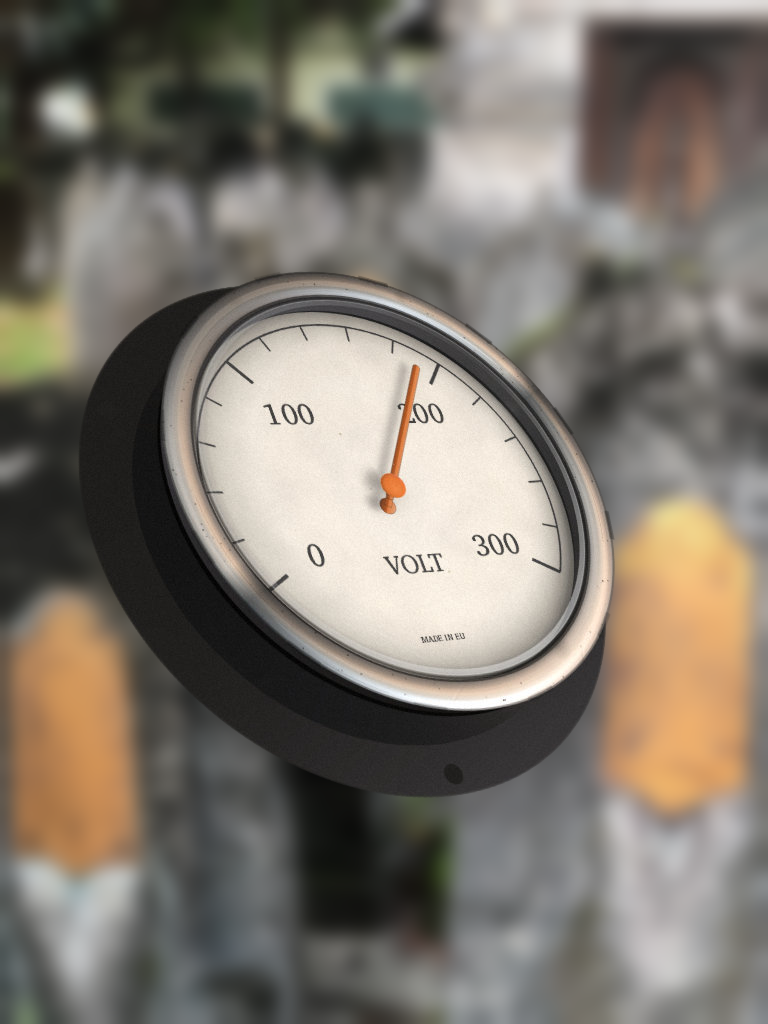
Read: 190 (V)
